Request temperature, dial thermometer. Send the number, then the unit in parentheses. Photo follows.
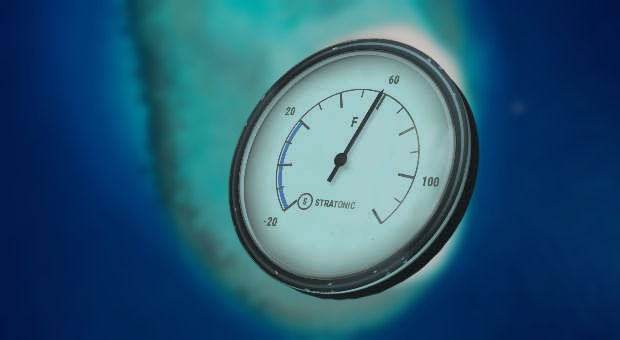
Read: 60 (°F)
